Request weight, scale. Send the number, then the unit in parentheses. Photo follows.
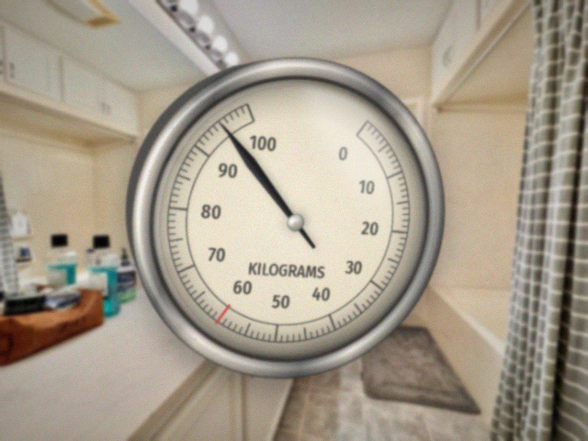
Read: 95 (kg)
